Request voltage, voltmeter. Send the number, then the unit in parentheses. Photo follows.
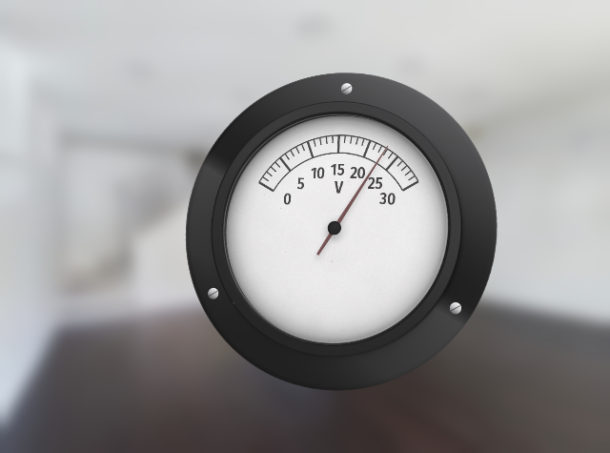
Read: 23 (V)
